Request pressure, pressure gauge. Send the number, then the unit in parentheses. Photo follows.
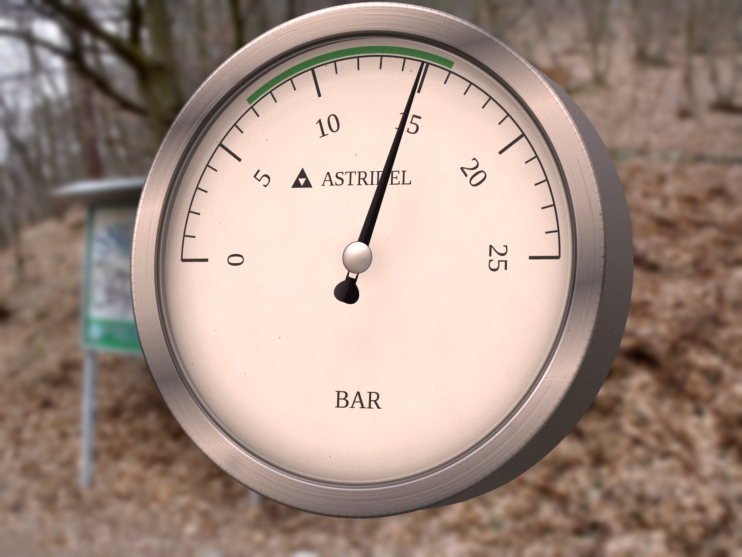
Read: 15 (bar)
